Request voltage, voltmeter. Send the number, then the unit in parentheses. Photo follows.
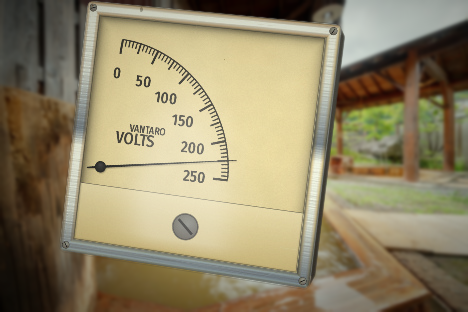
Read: 225 (V)
